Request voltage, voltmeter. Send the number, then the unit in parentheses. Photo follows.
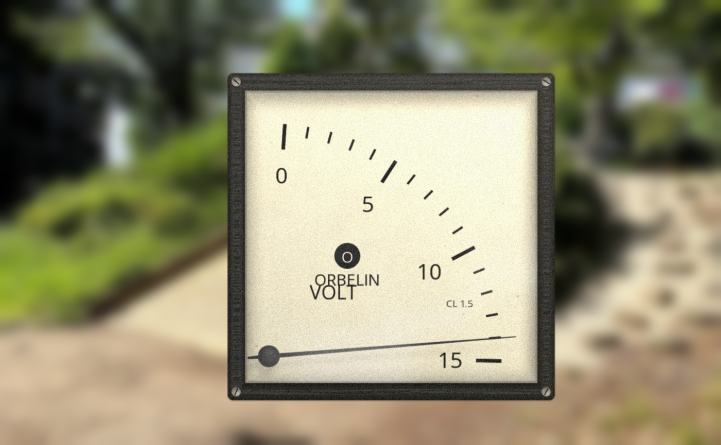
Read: 14 (V)
